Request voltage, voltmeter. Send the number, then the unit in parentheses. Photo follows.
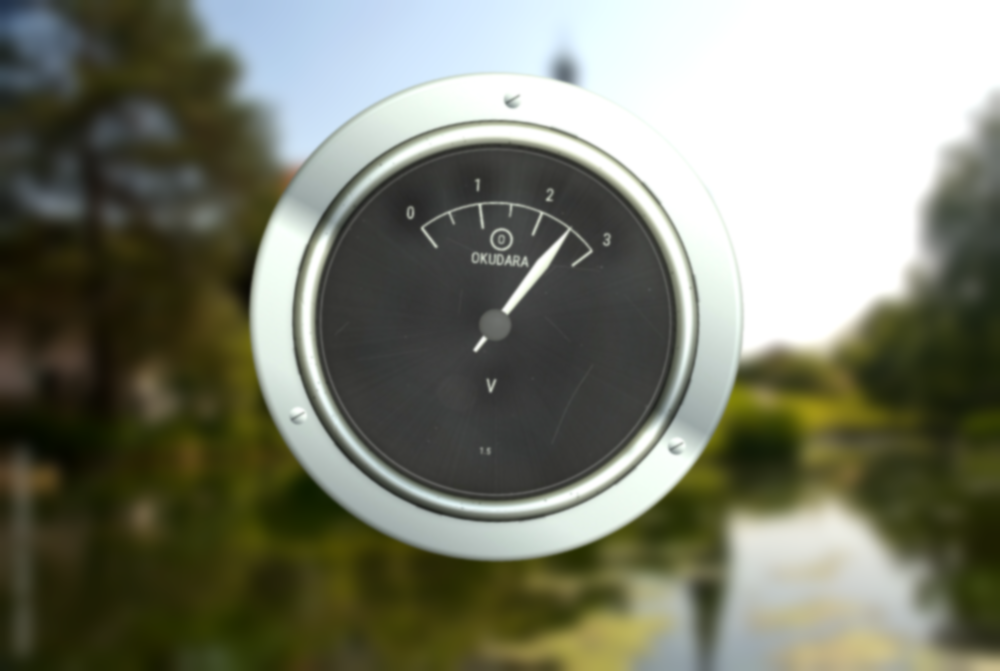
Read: 2.5 (V)
